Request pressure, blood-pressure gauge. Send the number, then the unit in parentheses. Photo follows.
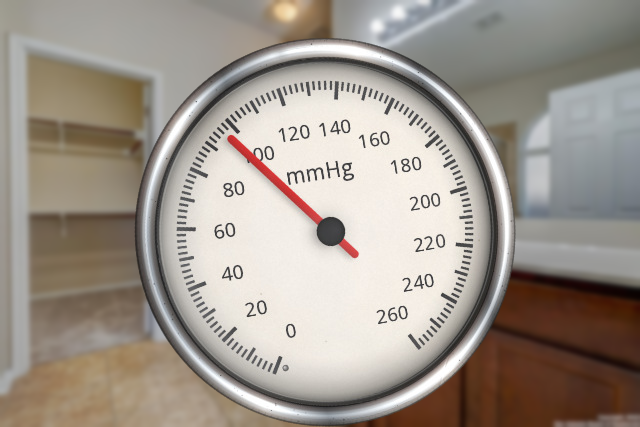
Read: 96 (mmHg)
